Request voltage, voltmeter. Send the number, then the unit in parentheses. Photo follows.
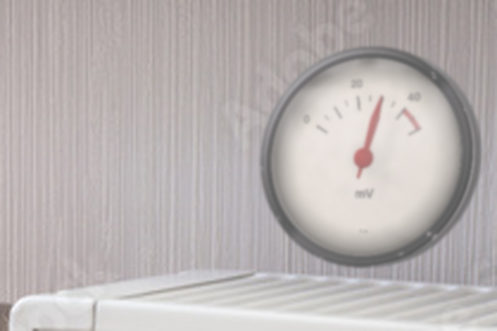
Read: 30 (mV)
